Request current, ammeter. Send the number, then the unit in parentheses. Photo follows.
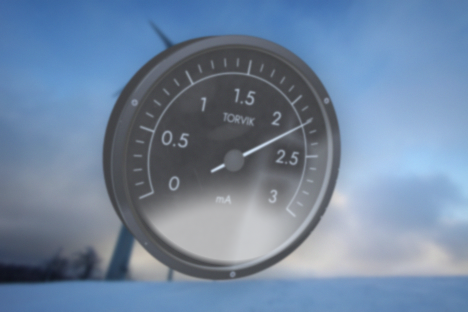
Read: 2.2 (mA)
